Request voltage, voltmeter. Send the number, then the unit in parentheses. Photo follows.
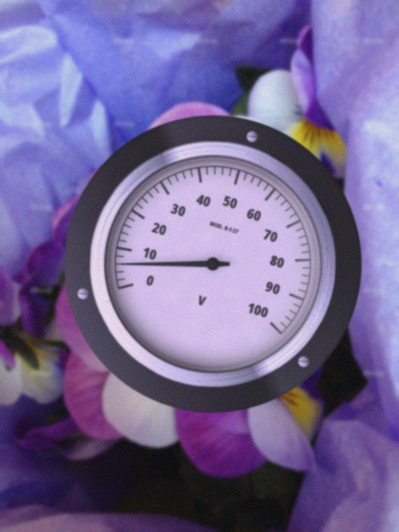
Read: 6 (V)
